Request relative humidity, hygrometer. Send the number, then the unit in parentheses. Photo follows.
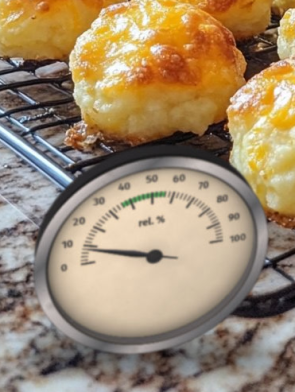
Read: 10 (%)
